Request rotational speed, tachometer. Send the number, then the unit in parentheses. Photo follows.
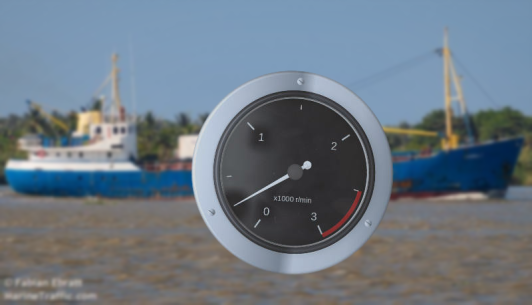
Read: 250 (rpm)
